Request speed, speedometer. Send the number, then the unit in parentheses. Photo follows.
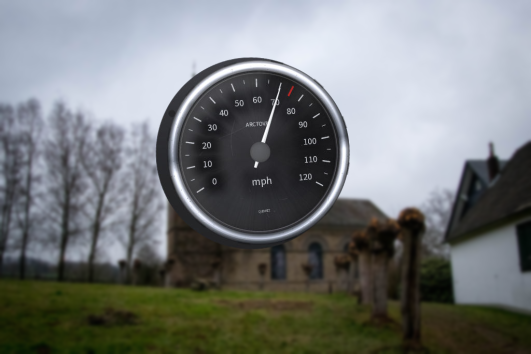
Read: 70 (mph)
